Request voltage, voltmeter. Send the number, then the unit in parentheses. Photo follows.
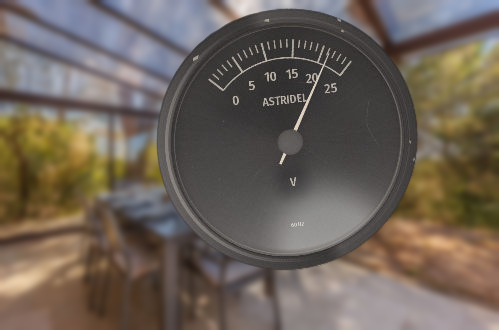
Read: 21 (V)
